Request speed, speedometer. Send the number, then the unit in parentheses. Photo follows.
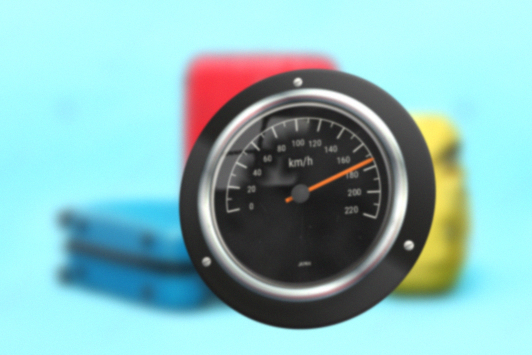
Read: 175 (km/h)
